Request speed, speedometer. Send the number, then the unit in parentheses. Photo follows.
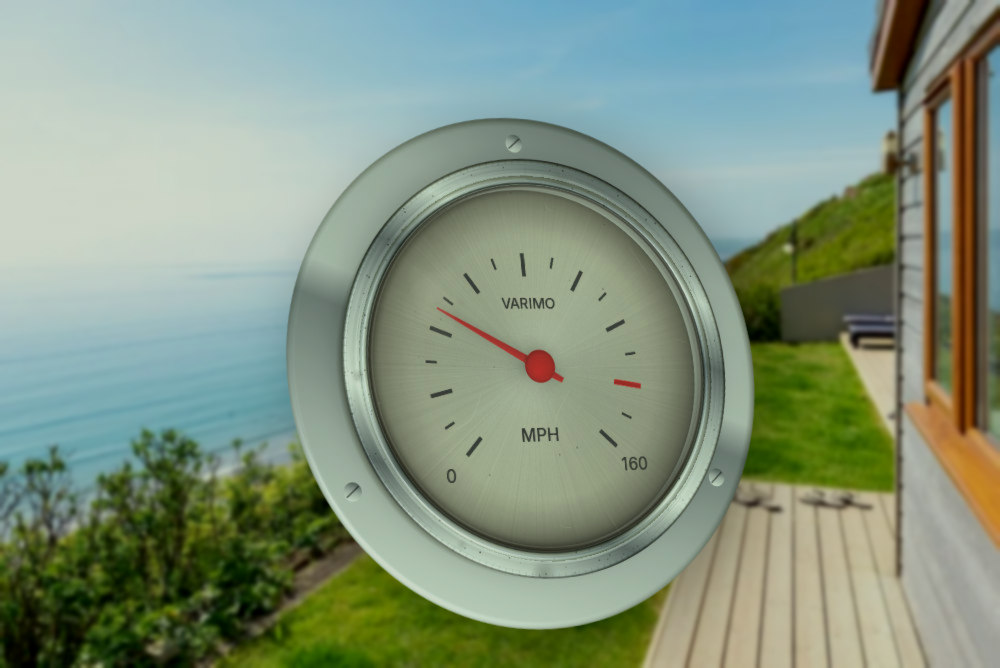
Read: 45 (mph)
